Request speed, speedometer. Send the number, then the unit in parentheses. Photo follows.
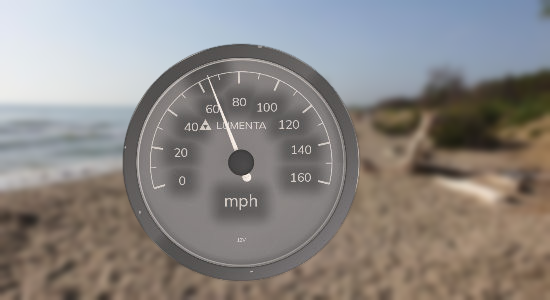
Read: 65 (mph)
